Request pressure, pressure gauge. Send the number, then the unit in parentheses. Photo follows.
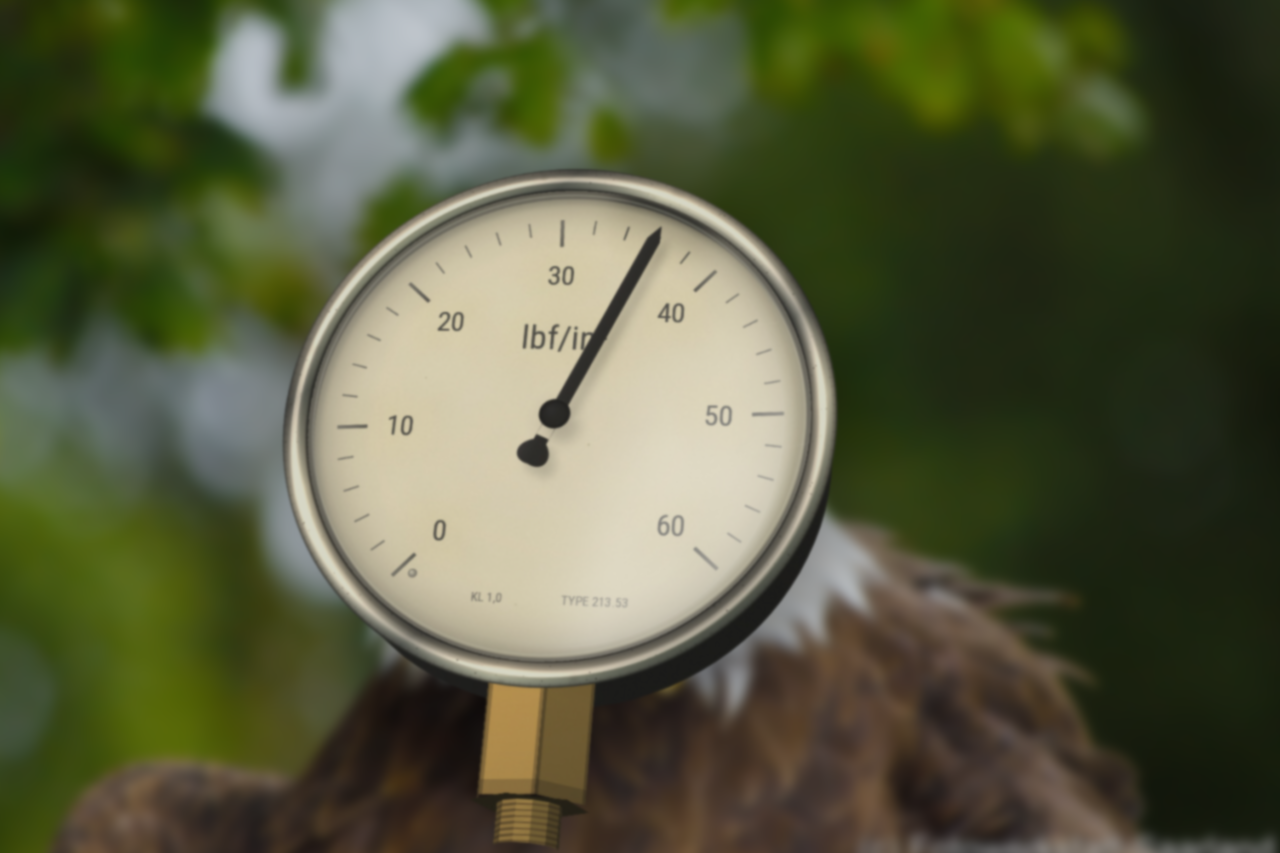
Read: 36 (psi)
